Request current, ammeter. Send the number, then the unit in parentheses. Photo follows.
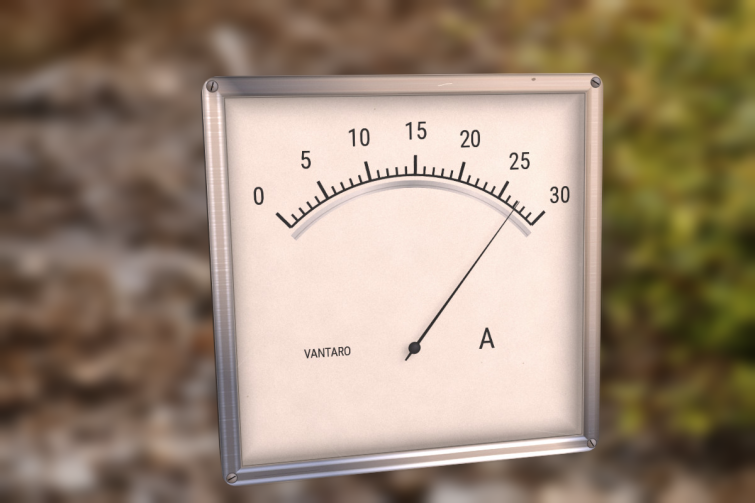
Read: 27 (A)
